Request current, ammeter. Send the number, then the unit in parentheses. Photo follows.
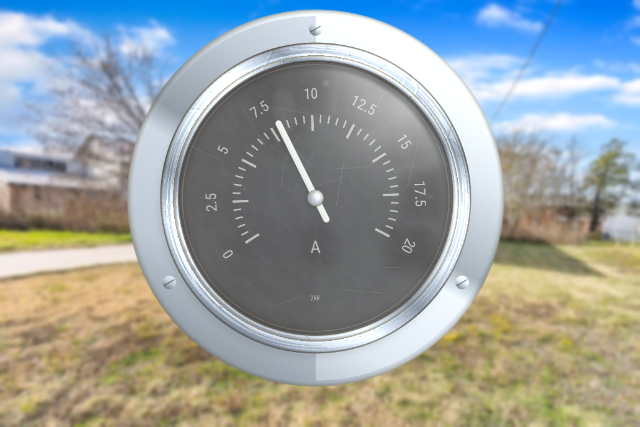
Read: 8 (A)
